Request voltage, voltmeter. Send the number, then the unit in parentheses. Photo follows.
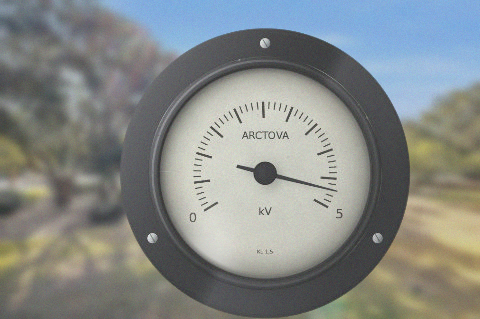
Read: 4.7 (kV)
